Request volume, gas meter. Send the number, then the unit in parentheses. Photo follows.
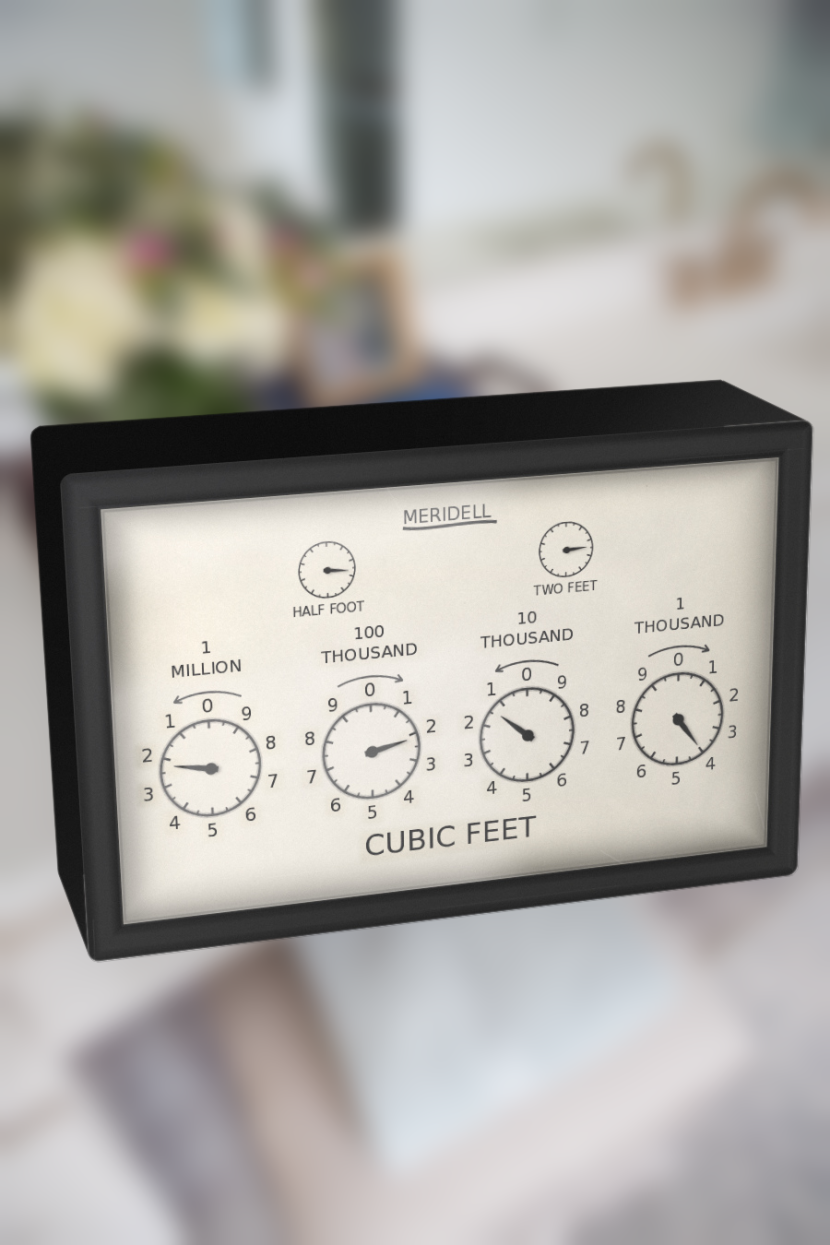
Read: 221400 (ft³)
